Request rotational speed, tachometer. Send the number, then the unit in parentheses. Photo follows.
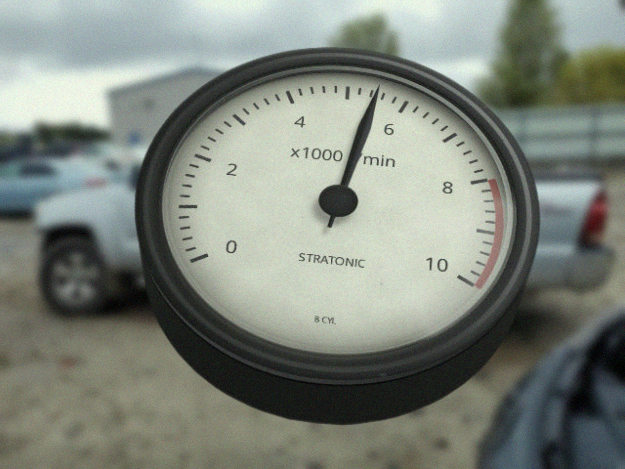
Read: 5500 (rpm)
